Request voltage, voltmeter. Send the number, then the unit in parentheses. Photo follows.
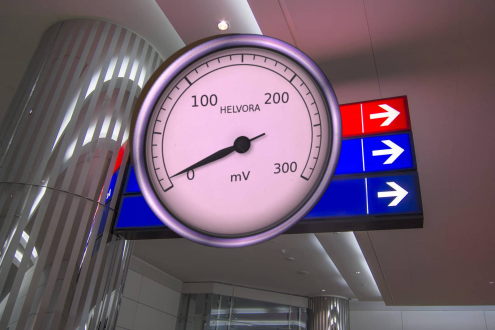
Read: 10 (mV)
